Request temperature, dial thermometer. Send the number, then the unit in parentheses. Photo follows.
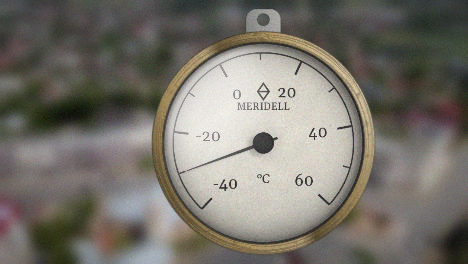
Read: -30 (°C)
